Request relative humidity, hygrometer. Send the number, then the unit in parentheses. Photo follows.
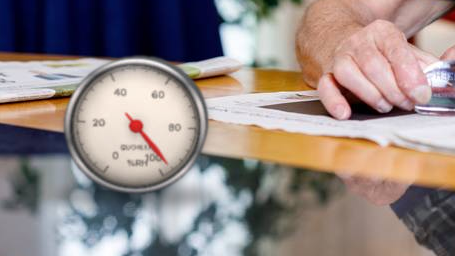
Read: 96 (%)
